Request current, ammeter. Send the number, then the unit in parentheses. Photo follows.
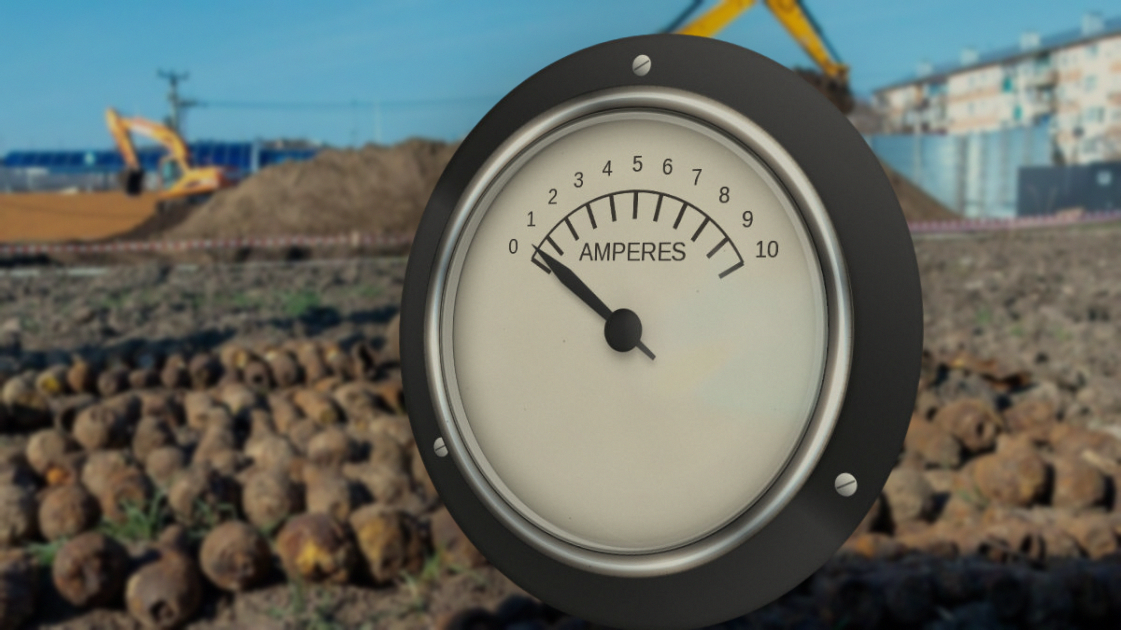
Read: 0.5 (A)
